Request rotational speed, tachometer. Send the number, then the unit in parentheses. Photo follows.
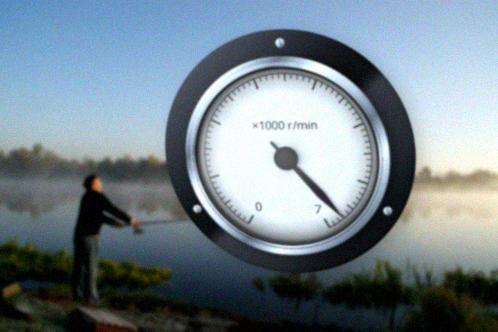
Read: 6700 (rpm)
